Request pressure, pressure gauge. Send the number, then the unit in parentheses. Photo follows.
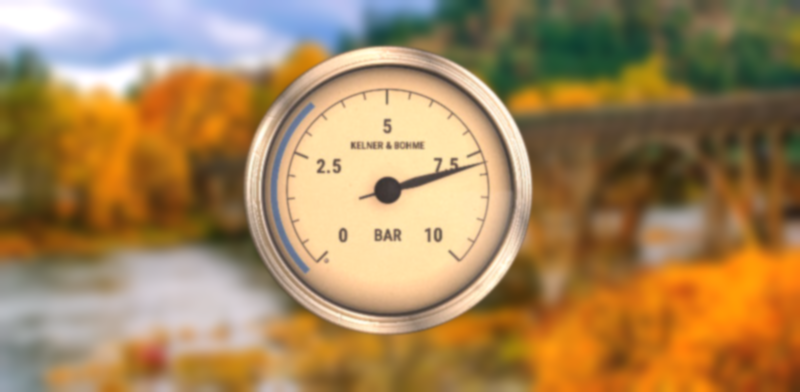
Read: 7.75 (bar)
